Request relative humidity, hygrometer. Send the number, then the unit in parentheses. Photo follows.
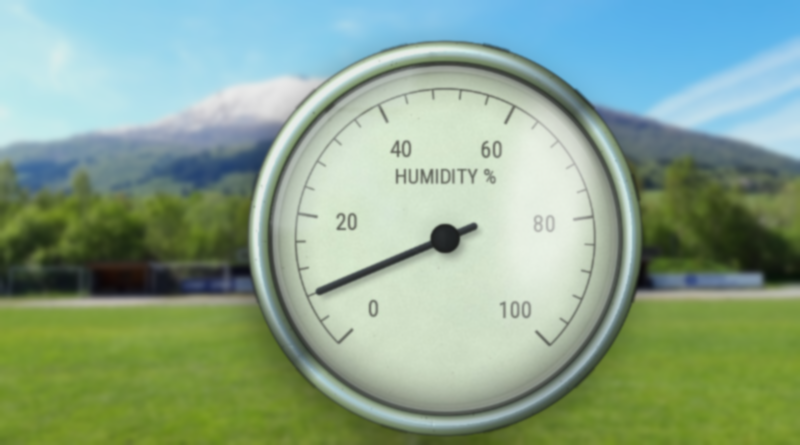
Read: 8 (%)
